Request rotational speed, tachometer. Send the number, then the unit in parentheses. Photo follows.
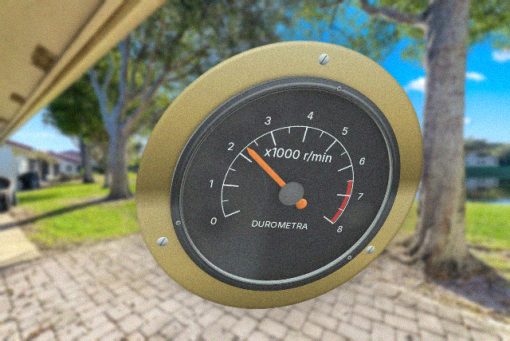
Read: 2250 (rpm)
